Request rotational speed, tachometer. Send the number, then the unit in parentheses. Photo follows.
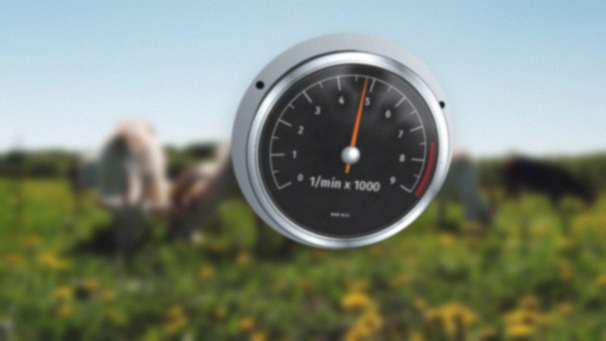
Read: 4750 (rpm)
